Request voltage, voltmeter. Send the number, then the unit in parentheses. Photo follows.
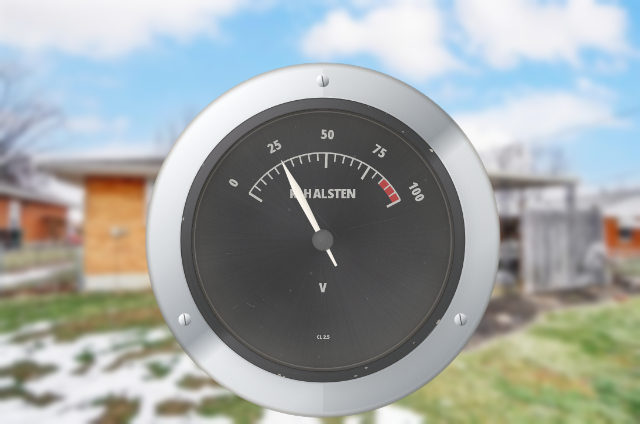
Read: 25 (V)
